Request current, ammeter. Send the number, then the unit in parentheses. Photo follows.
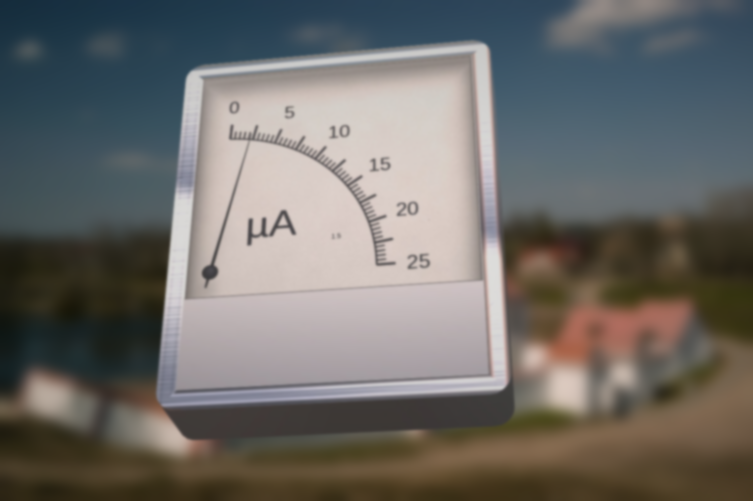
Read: 2.5 (µA)
